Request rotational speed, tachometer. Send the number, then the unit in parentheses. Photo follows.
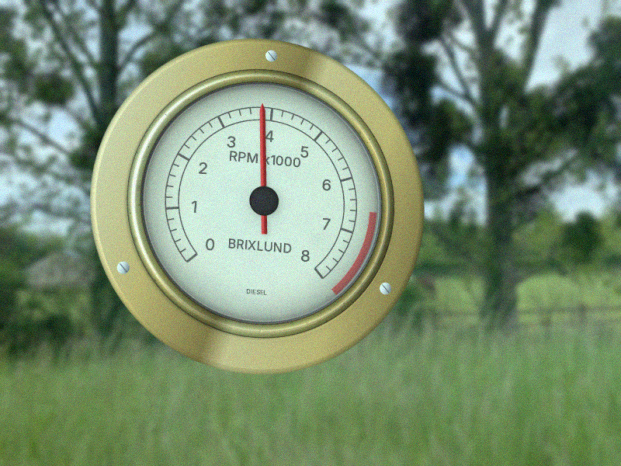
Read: 3800 (rpm)
